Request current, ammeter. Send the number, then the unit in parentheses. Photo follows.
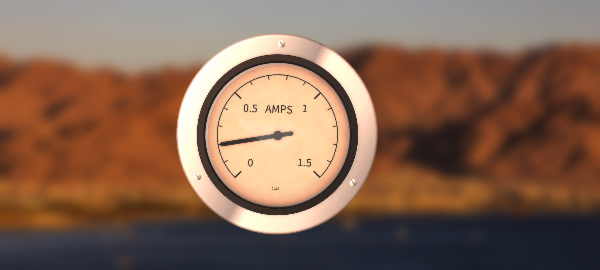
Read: 0.2 (A)
